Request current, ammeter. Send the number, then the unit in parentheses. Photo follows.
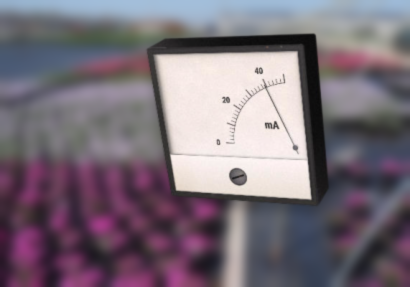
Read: 40 (mA)
